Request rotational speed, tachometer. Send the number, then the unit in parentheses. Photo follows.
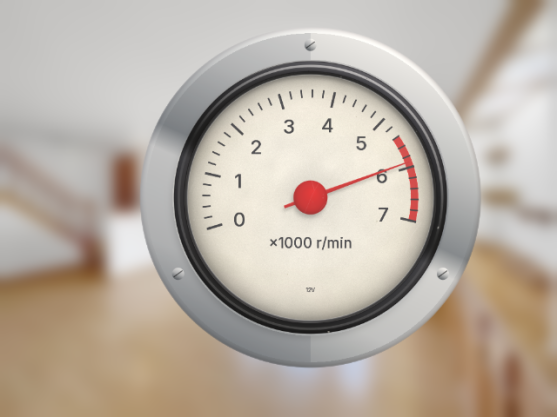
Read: 5900 (rpm)
